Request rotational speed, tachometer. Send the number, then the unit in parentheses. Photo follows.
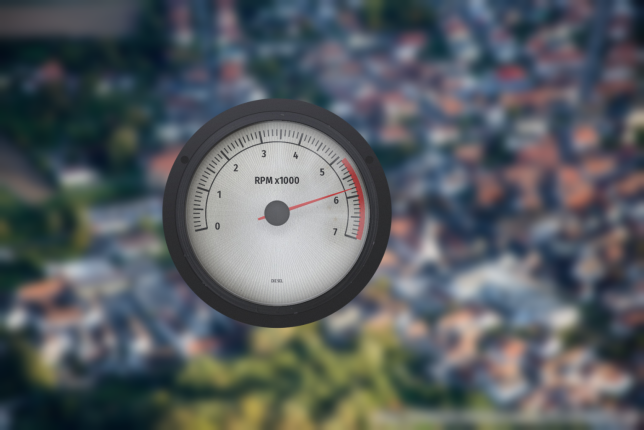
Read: 5800 (rpm)
